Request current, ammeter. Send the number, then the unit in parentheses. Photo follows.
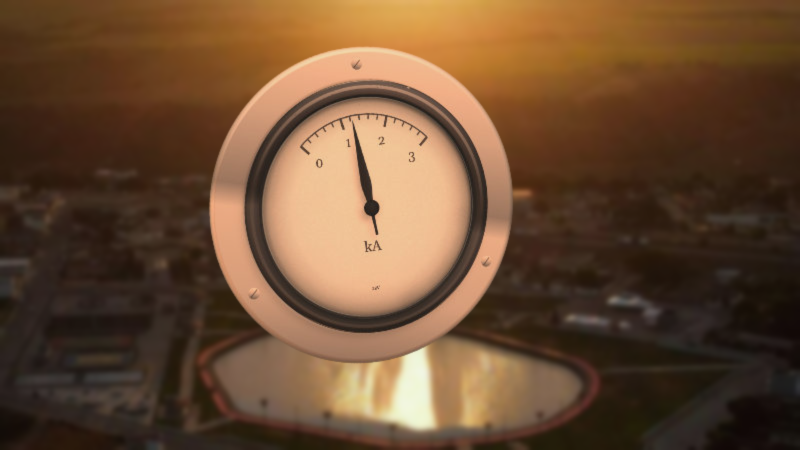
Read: 1.2 (kA)
